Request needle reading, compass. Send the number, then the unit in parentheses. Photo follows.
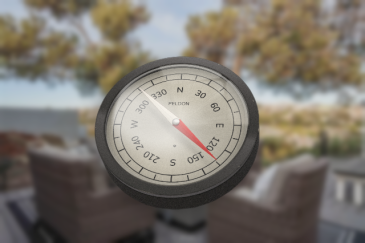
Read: 135 (°)
